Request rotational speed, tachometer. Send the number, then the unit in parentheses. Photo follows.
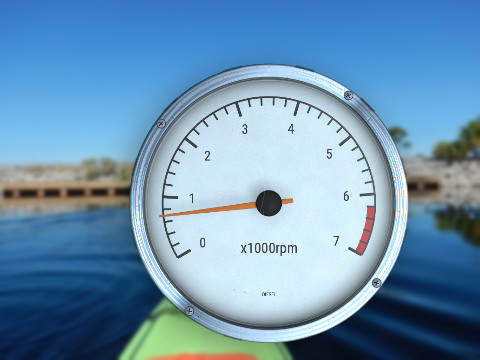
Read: 700 (rpm)
